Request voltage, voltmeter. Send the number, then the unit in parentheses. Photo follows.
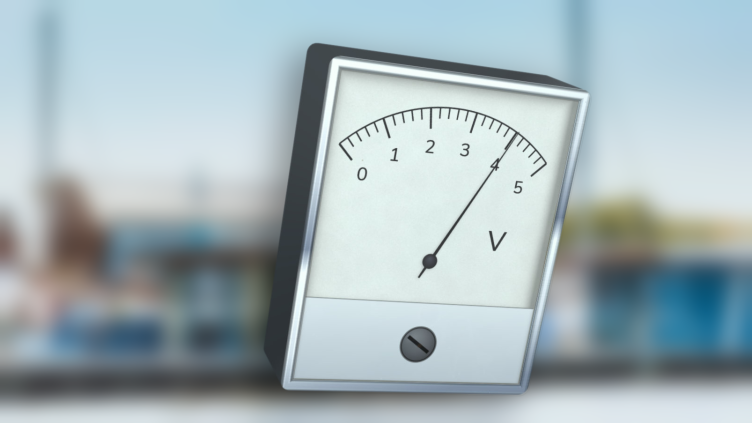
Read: 4 (V)
